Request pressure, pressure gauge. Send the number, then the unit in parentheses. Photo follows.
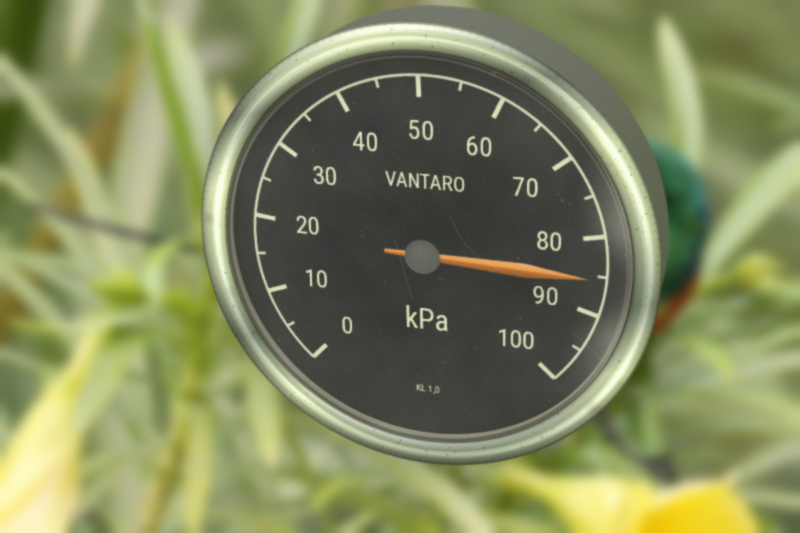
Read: 85 (kPa)
